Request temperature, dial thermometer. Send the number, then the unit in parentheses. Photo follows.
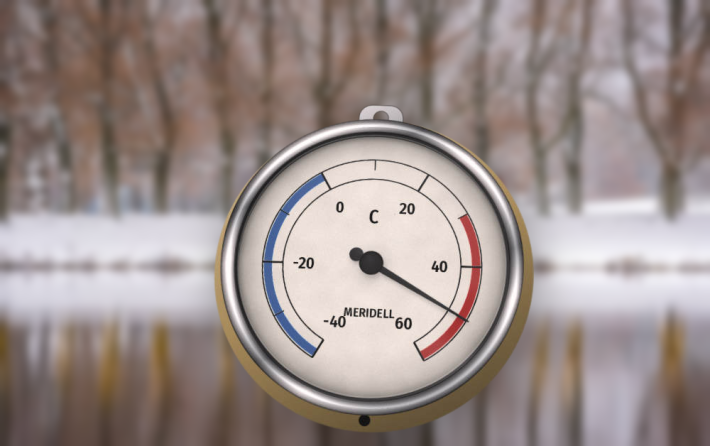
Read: 50 (°C)
